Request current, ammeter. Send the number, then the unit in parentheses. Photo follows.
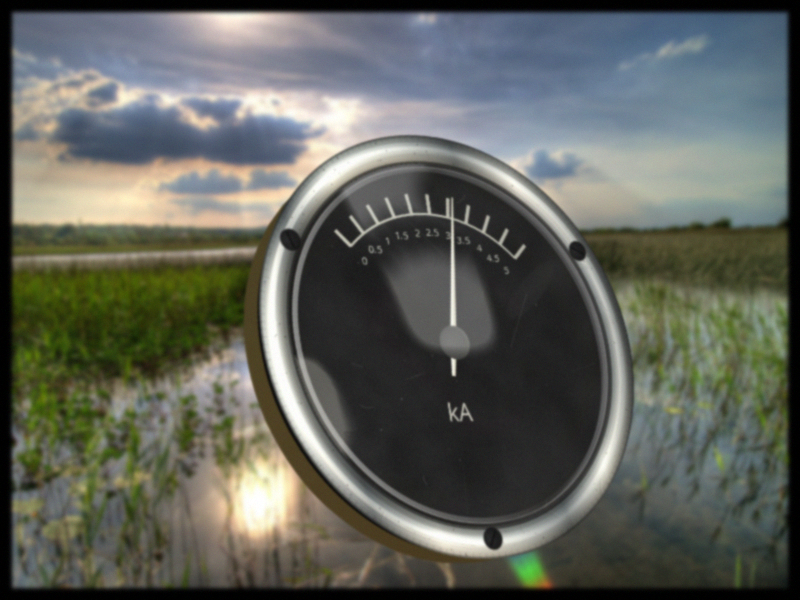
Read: 3 (kA)
